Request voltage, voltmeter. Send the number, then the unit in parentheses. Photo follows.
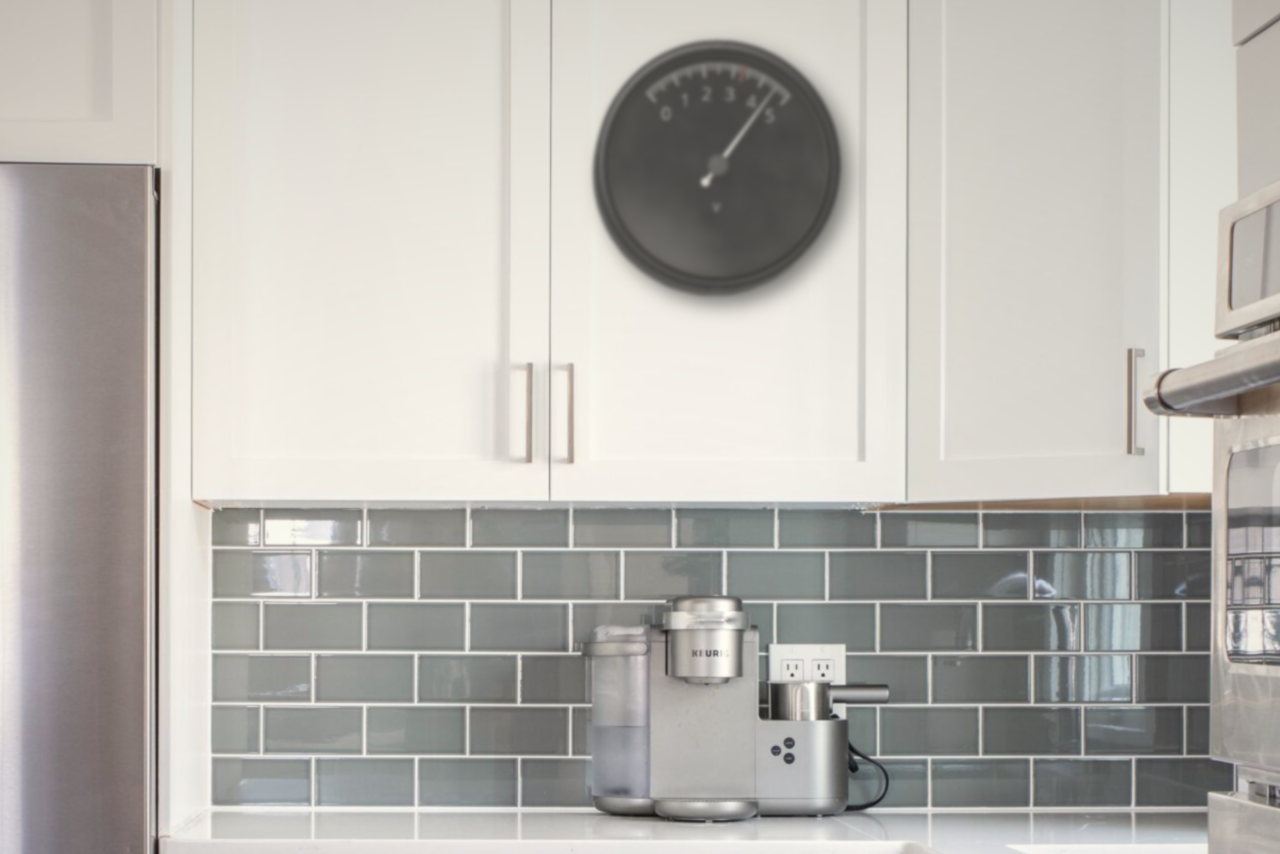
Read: 4.5 (V)
